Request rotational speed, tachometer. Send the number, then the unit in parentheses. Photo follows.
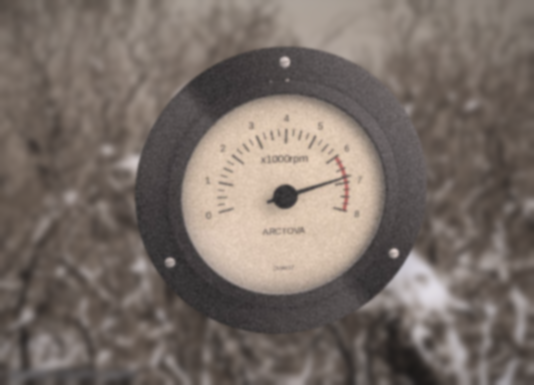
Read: 6750 (rpm)
